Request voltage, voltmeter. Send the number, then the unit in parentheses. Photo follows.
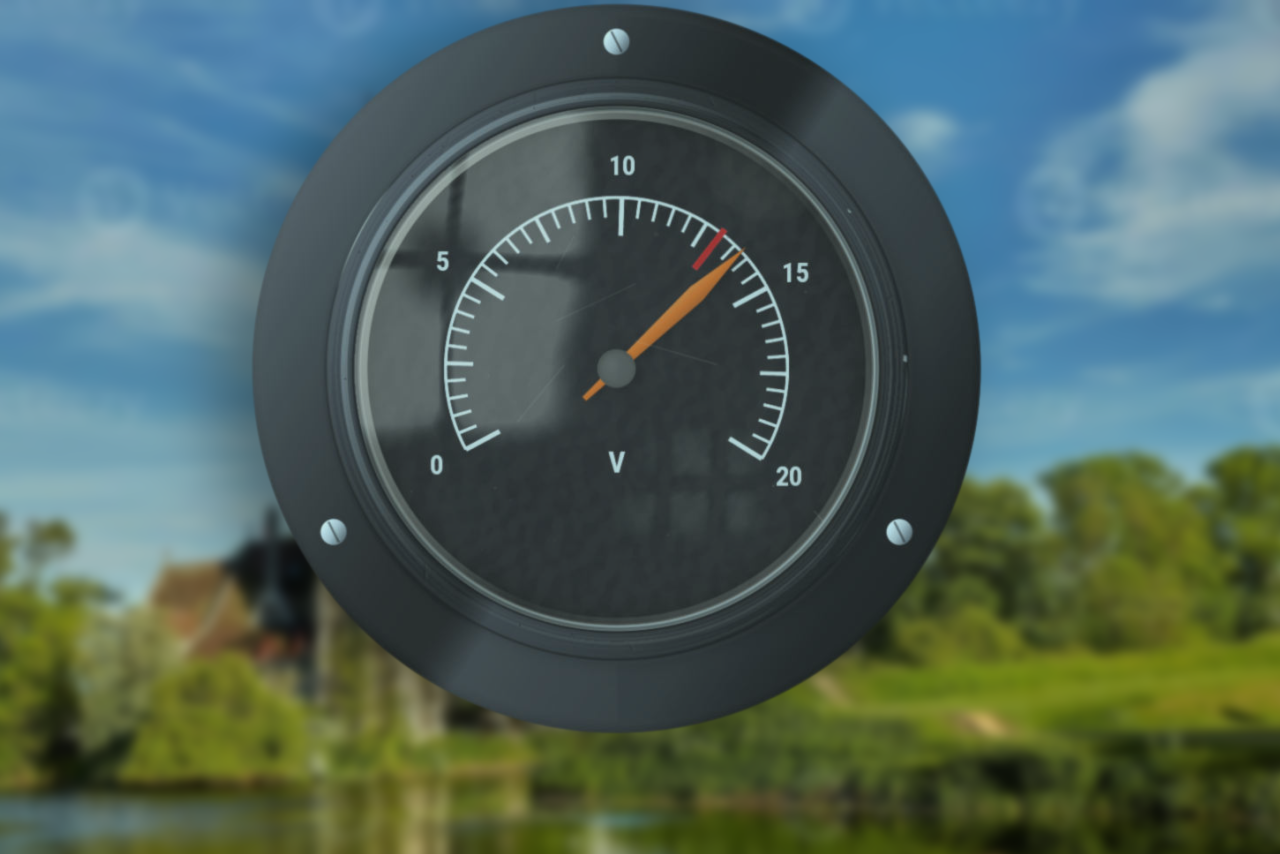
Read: 13.75 (V)
